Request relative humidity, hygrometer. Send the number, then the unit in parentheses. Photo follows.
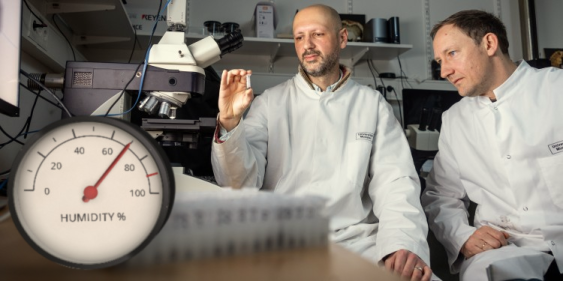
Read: 70 (%)
